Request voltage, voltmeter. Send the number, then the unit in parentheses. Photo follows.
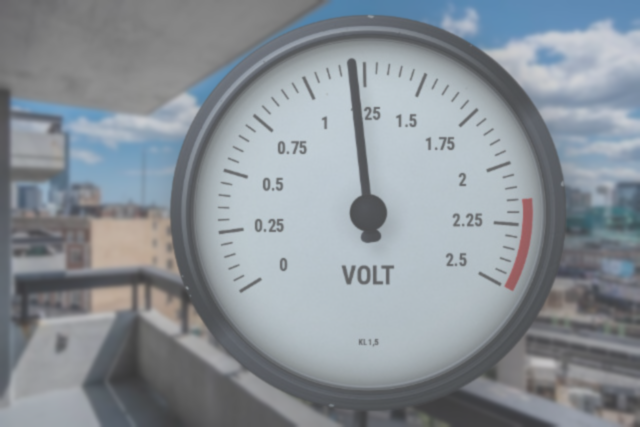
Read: 1.2 (V)
